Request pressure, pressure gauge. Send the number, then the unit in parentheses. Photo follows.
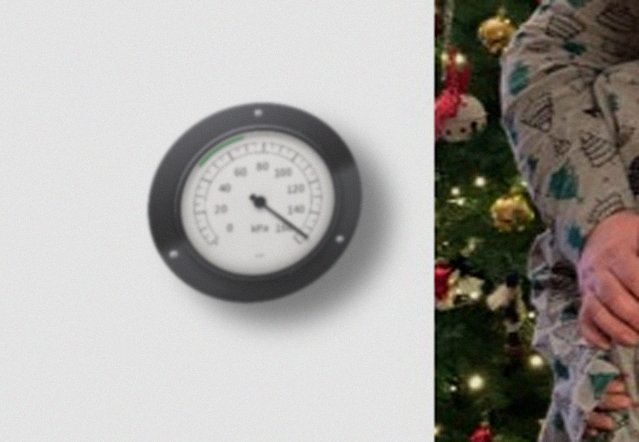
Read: 155 (kPa)
